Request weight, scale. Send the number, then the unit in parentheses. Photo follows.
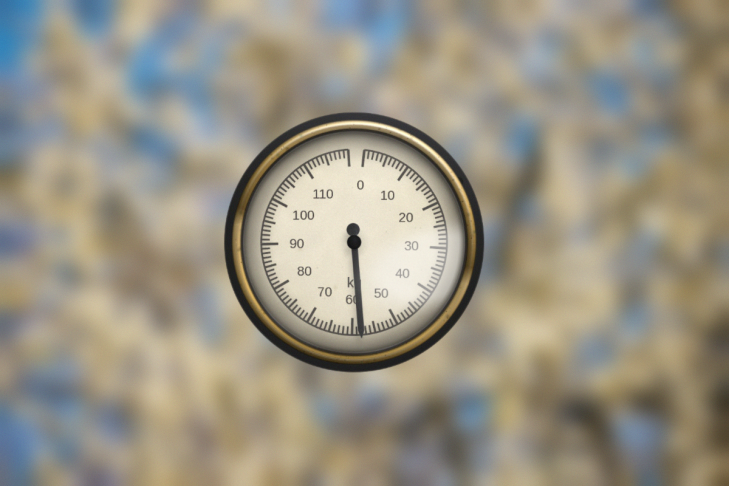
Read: 58 (kg)
